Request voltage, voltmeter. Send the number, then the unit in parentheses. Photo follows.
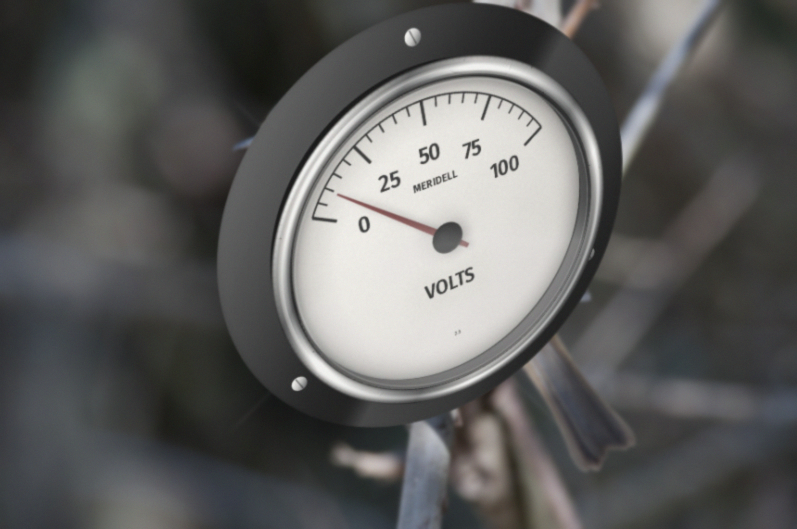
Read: 10 (V)
